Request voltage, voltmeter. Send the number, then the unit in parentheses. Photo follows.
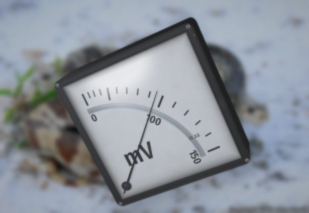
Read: 95 (mV)
